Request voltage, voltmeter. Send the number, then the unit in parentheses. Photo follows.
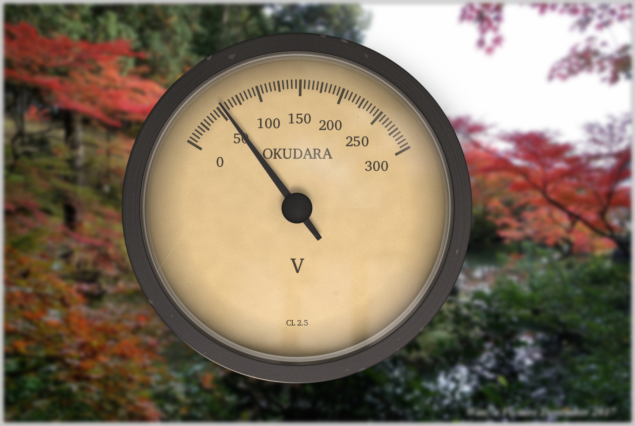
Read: 55 (V)
